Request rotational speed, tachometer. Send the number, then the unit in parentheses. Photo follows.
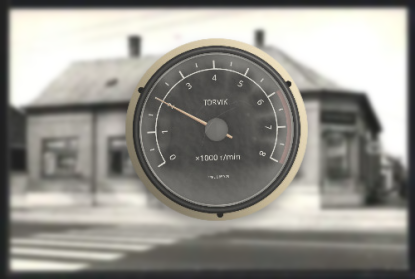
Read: 2000 (rpm)
